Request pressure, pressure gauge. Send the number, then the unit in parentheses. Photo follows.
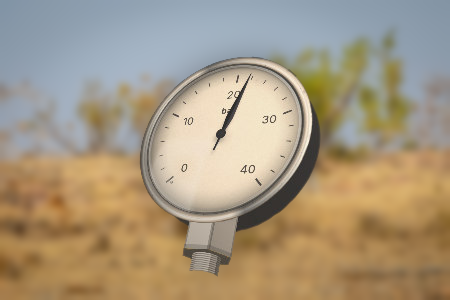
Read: 22 (bar)
